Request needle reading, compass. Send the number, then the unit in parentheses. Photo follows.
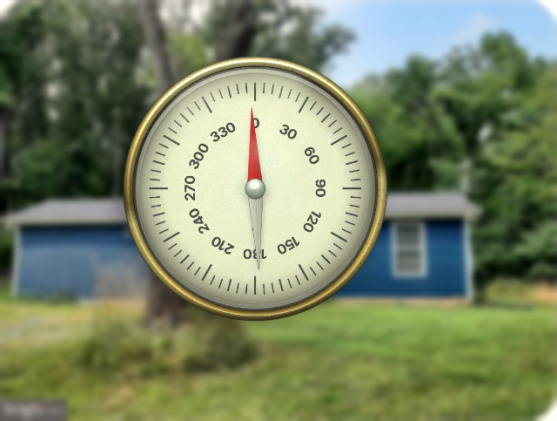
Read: 357.5 (°)
